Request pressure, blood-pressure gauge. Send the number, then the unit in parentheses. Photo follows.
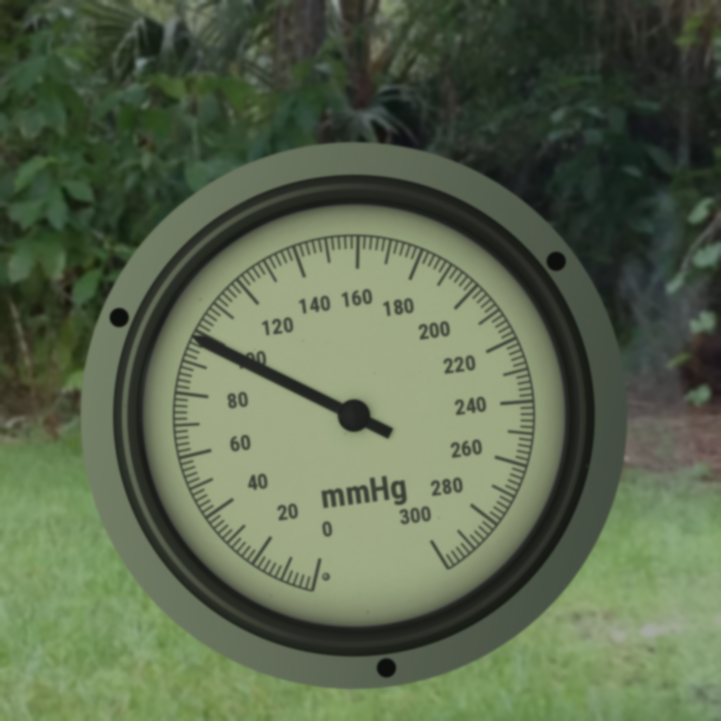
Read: 98 (mmHg)
